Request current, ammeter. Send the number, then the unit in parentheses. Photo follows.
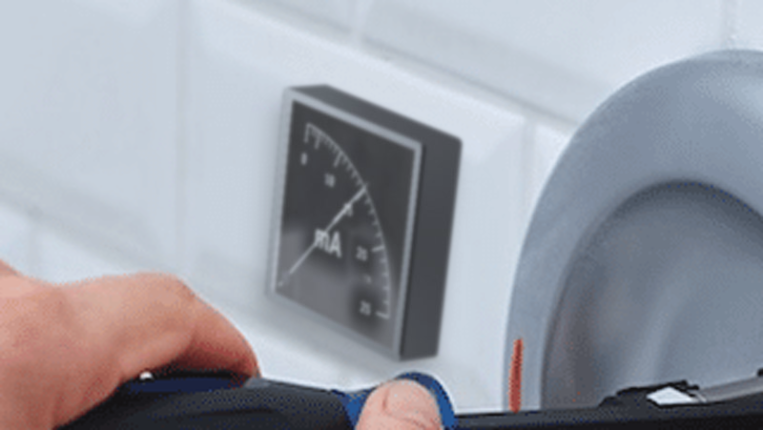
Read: 15 (mA)
